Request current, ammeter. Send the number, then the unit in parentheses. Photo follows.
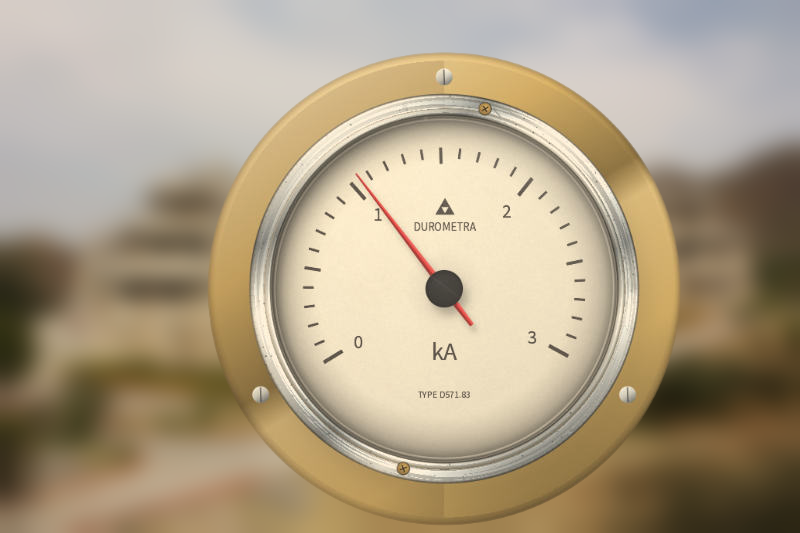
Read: 1.05 (kA)
